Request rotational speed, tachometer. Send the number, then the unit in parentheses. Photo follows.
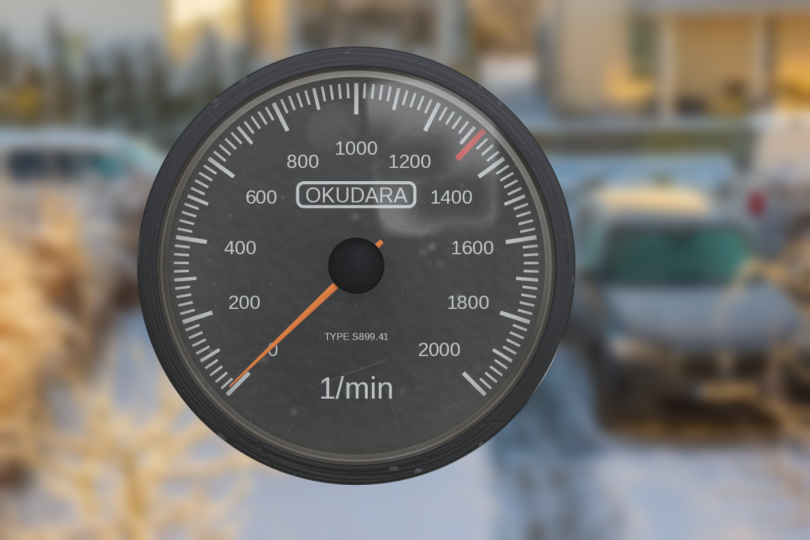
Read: 10 (rpm)
